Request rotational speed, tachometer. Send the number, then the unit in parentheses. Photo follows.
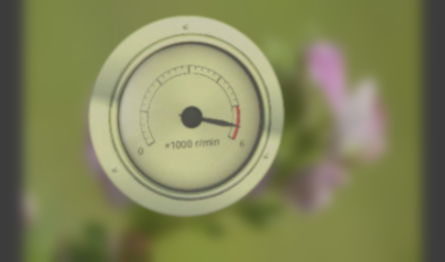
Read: 5600 (rpm)
